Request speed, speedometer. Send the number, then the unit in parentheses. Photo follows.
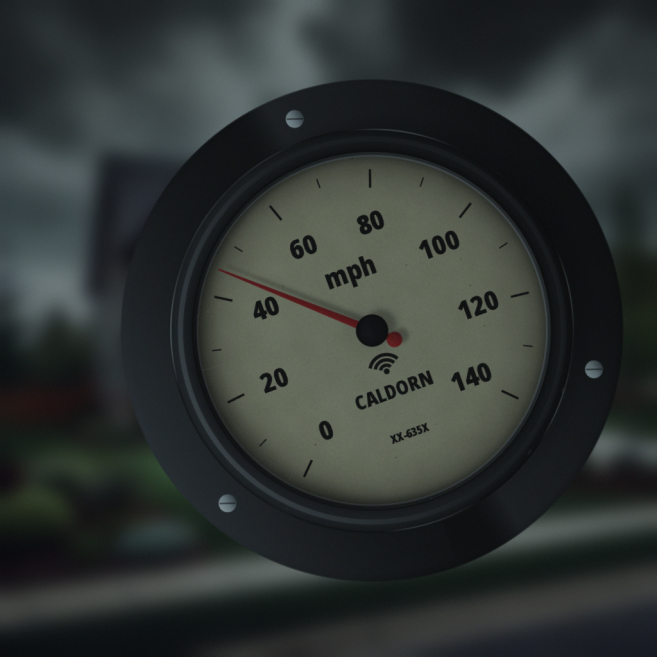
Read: 45 (mph)
